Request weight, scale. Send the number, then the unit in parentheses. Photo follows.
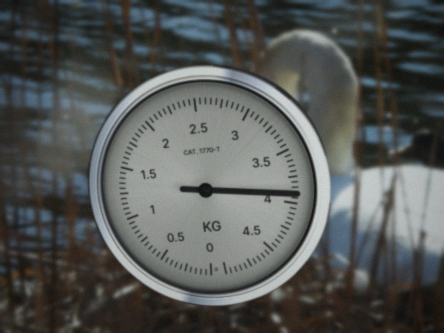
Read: 3.9 (kg)
